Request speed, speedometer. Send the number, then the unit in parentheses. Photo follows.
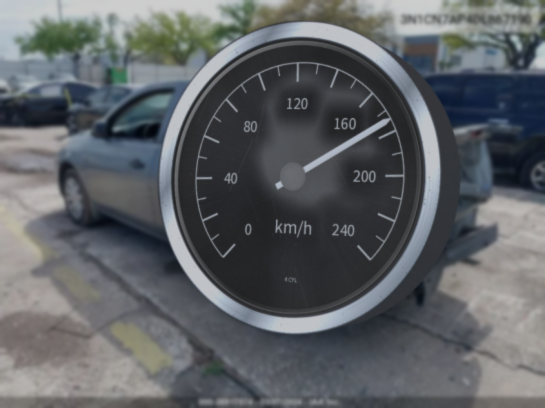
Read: 175 (km/h)
